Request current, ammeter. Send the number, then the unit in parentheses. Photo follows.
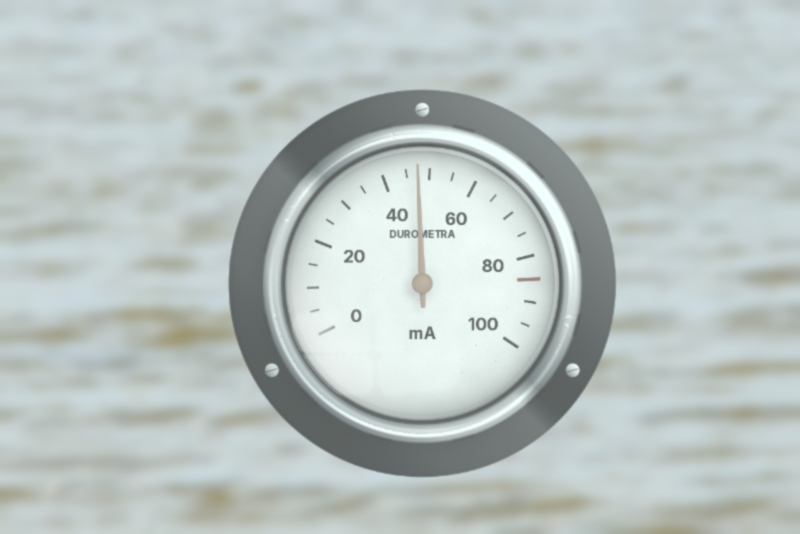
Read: 47.5 (mA)
